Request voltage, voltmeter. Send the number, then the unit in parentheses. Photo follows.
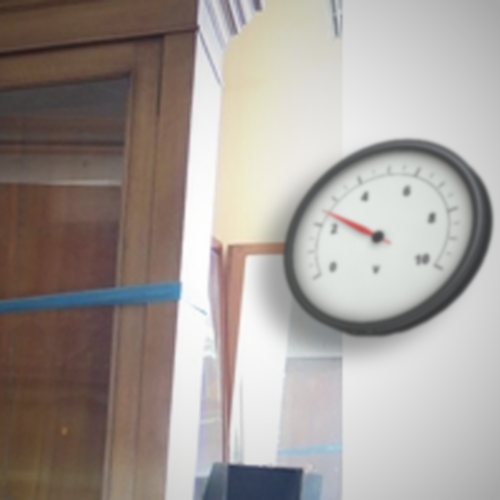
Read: 2.5 (V)
